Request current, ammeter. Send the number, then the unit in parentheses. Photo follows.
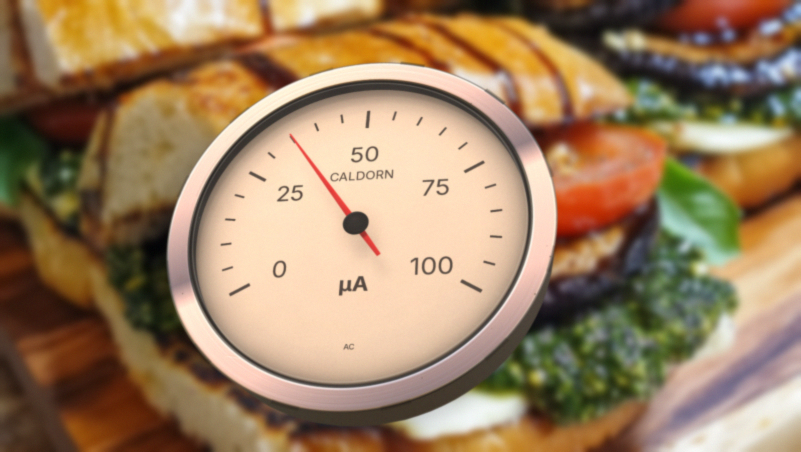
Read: 35 (µA)
